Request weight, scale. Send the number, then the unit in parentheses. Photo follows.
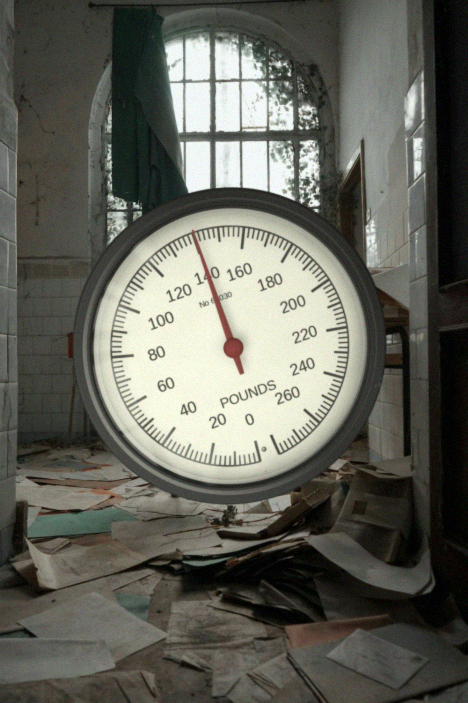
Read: 140 (lb)
